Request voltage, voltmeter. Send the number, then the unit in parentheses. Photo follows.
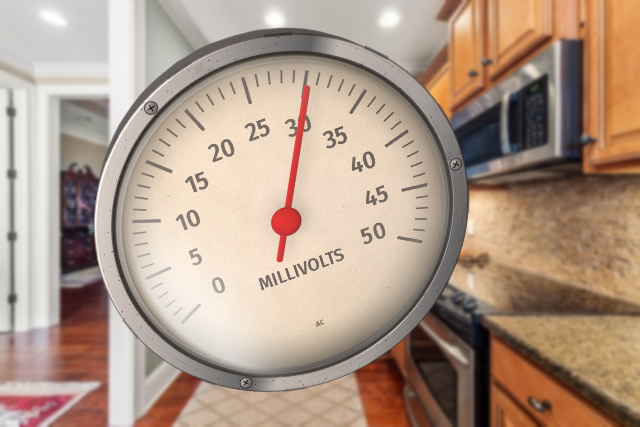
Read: 30 (mV)
